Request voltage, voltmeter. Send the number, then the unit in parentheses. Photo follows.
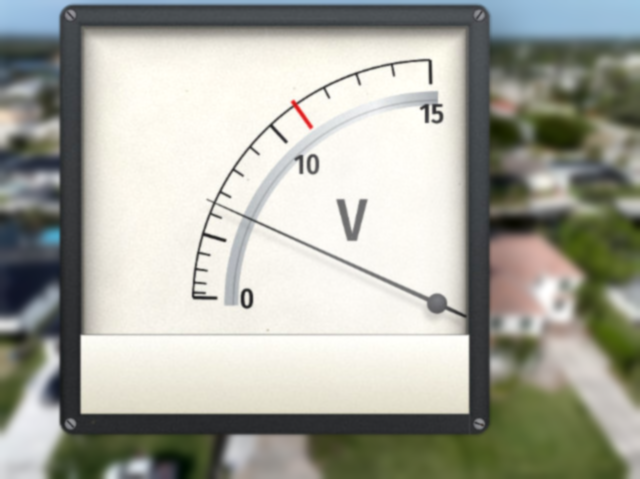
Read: 6.5 (V)
